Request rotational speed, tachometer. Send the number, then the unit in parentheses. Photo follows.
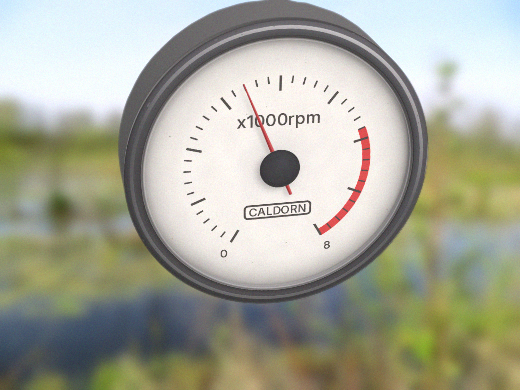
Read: 3400 (rpm)
